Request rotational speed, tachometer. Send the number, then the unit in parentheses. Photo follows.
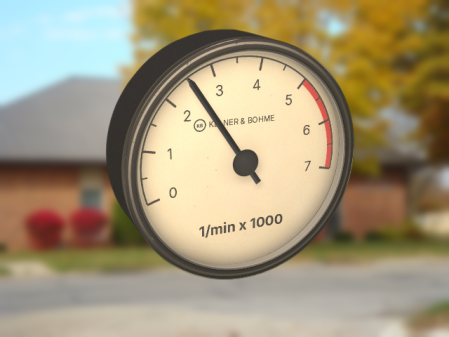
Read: 2500 (rpm)
